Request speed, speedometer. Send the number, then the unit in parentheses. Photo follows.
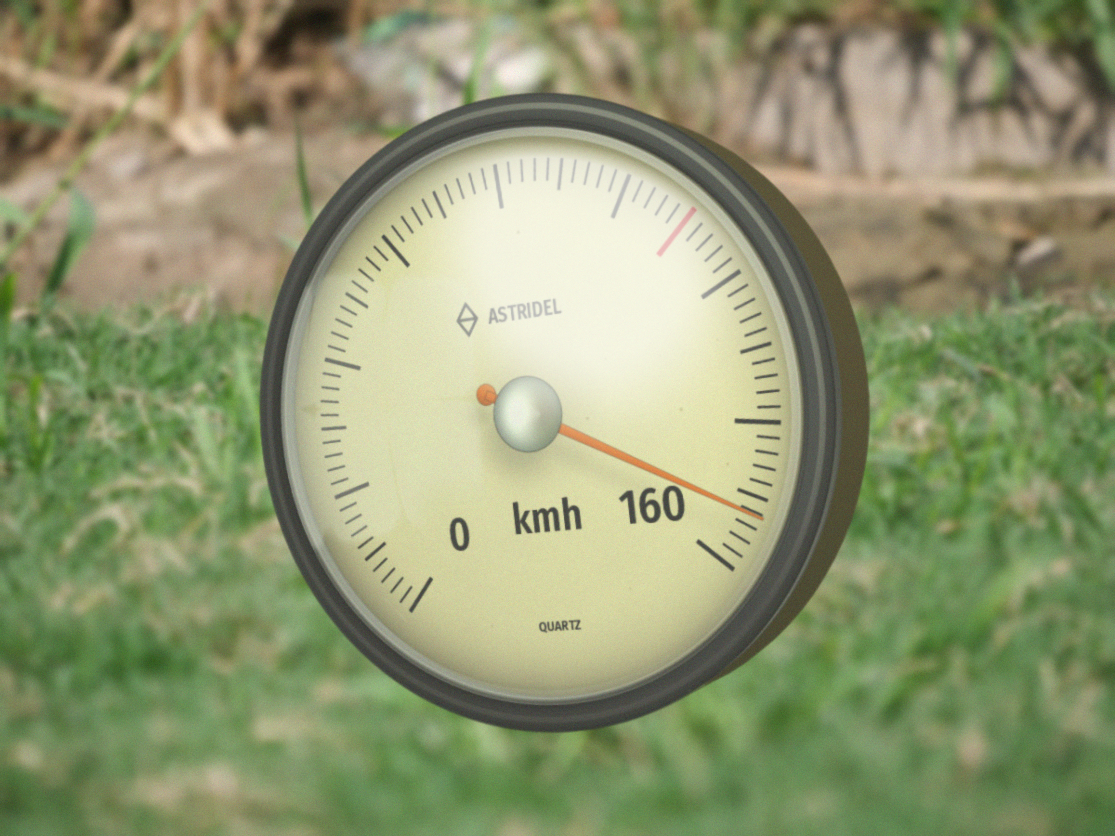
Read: 152 (km/h)
